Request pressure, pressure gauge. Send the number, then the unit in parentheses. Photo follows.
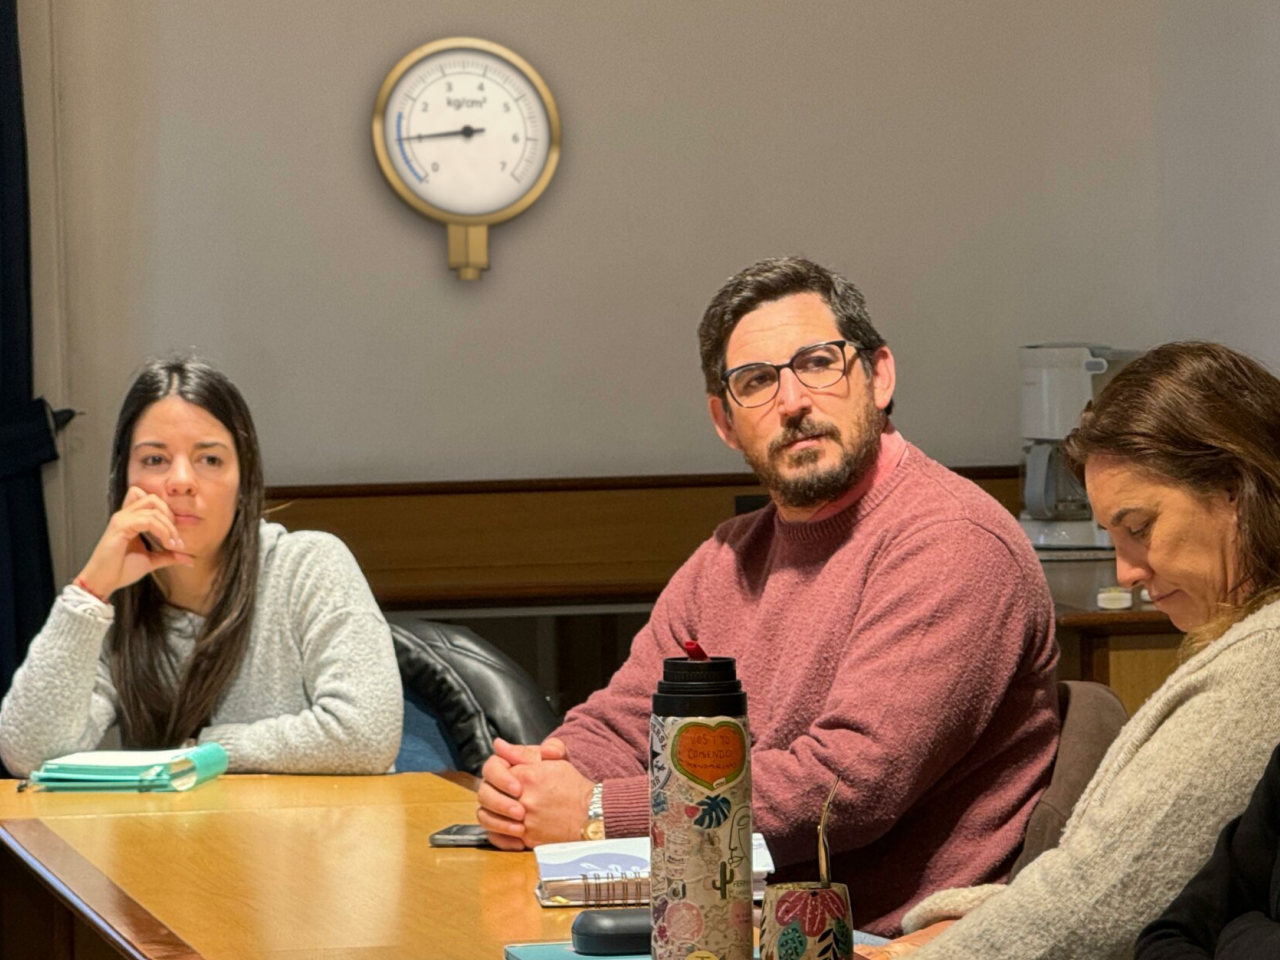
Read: 1 (kg/cm²)
